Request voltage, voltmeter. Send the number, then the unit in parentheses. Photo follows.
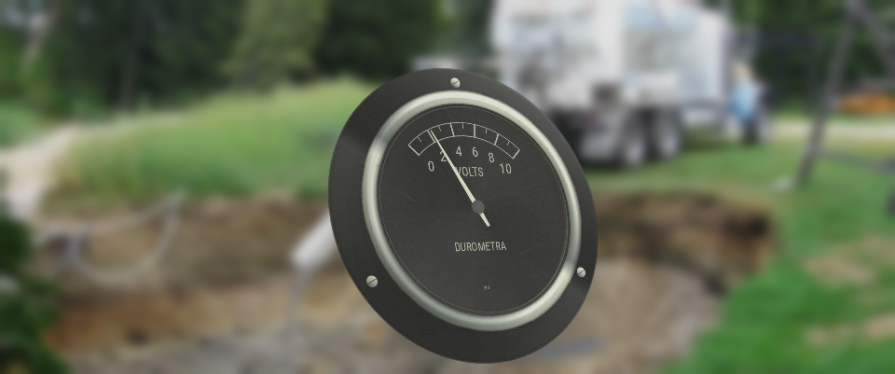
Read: 2 (V)
